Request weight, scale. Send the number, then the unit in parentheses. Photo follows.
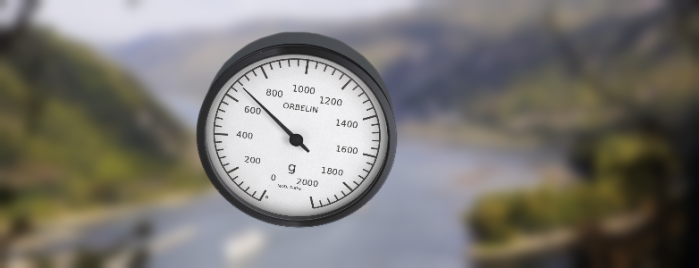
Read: 680 (g)
